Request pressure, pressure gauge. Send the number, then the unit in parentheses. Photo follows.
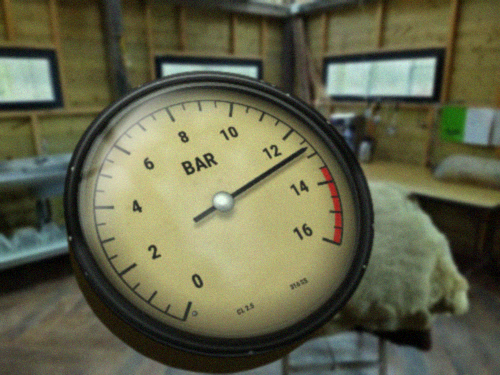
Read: 12.75 (bar)
